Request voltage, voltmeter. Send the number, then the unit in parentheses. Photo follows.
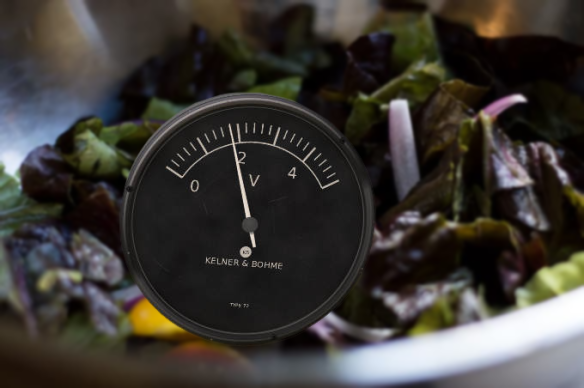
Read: 1.8 (V)
